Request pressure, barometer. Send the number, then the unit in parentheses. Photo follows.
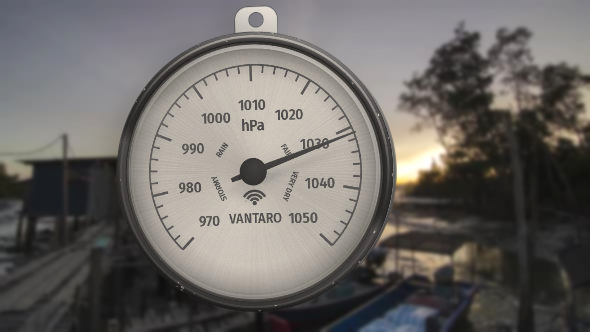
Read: 1031 (hPa)
